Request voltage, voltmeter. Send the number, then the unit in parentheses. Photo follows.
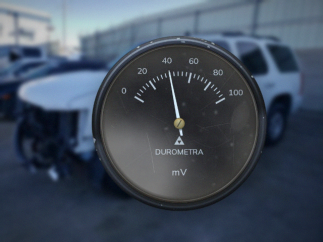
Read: 40 (mV)
